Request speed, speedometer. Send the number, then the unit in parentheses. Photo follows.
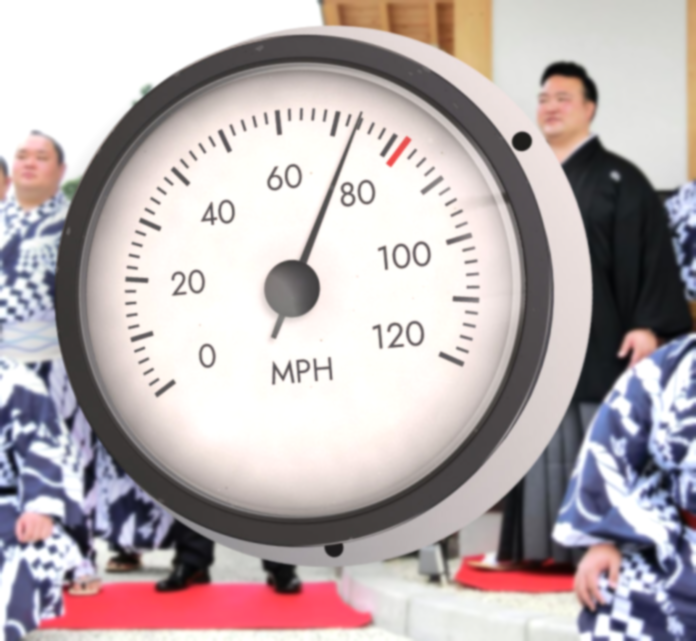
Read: 74 (mph)
